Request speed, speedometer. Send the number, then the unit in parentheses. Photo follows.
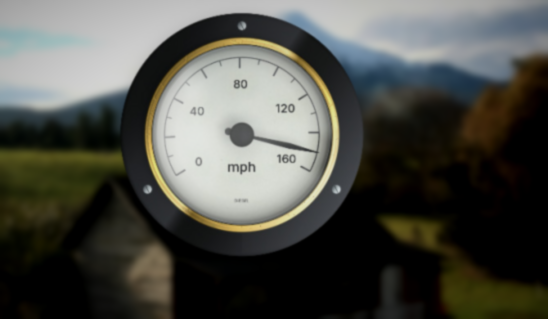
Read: 150 (mph)
